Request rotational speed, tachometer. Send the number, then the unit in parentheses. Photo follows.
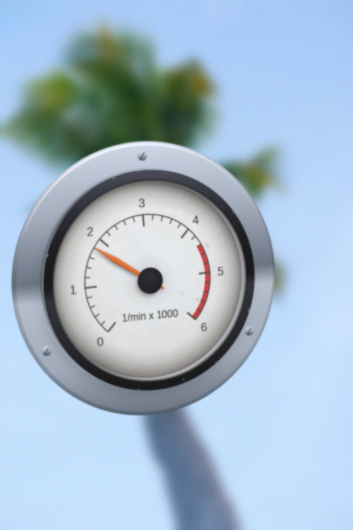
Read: 1800 (rpm)
